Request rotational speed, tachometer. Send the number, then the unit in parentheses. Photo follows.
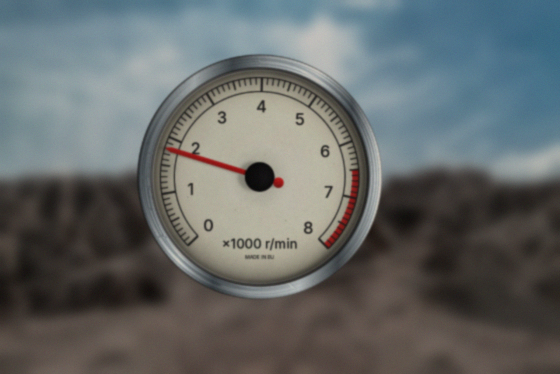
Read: 1800 (rpm)
